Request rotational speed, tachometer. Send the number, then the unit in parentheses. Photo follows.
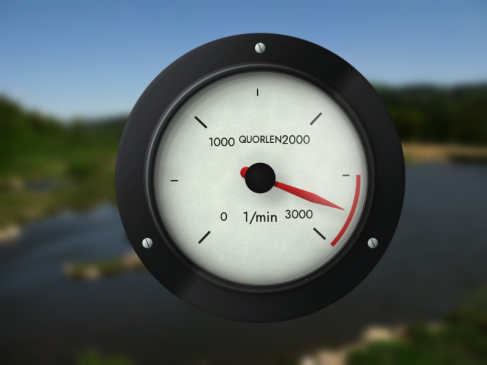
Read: 2750 (rpm)
